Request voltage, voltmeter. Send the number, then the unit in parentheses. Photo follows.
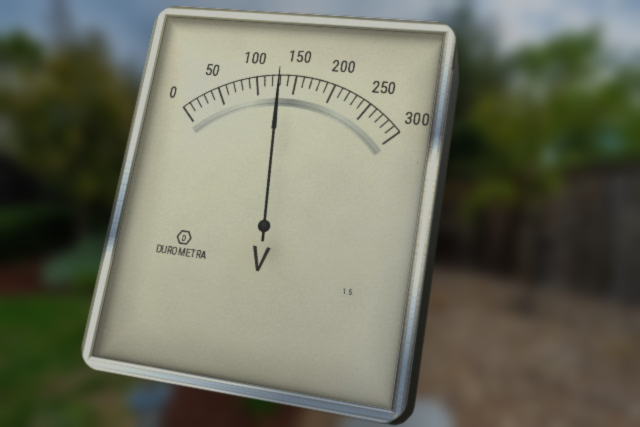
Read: 130 (V)
